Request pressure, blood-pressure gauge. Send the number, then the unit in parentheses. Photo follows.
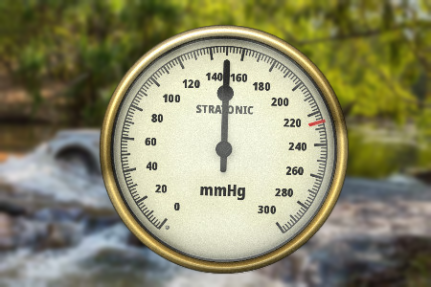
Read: 150 (mmHg)
